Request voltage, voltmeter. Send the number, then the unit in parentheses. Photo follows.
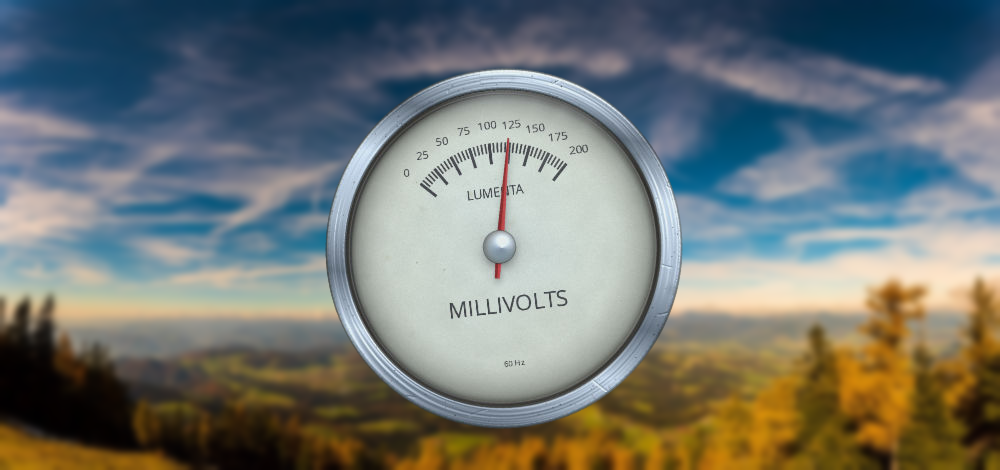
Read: 125 (mV)
